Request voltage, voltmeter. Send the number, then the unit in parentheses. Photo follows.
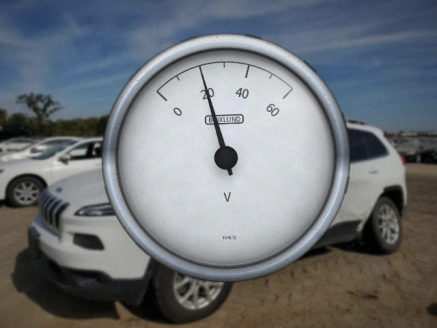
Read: 20 (V)
